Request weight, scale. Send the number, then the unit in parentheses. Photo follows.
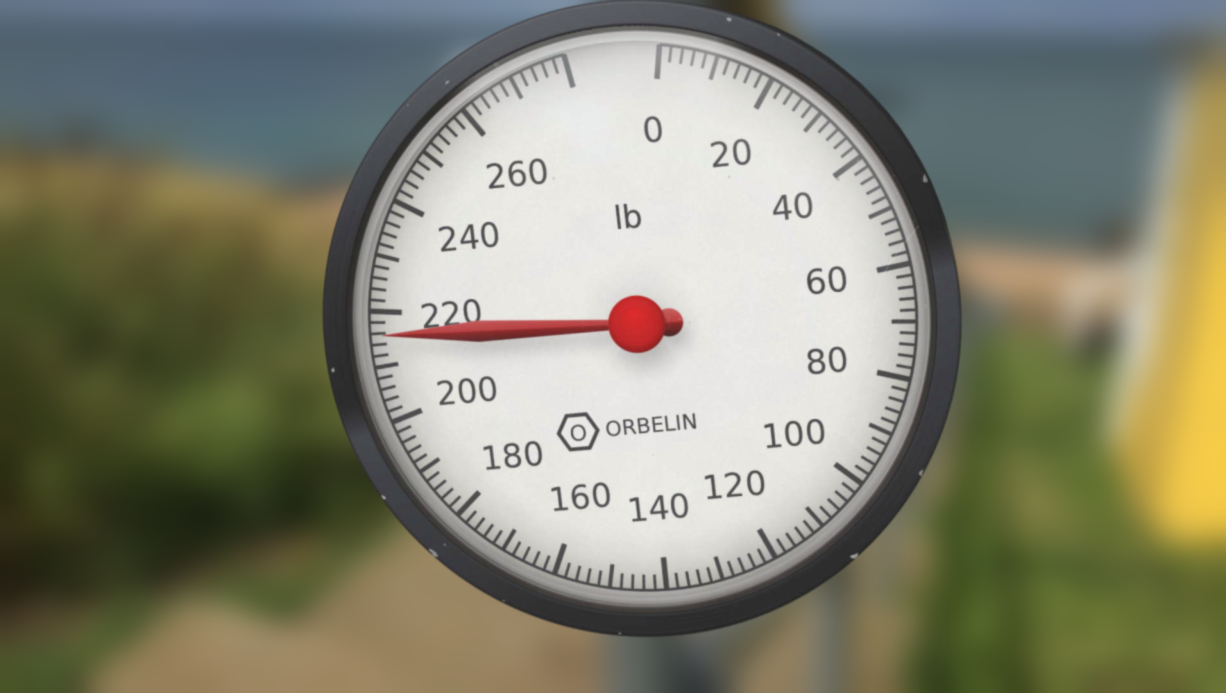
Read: 216 (lb)
